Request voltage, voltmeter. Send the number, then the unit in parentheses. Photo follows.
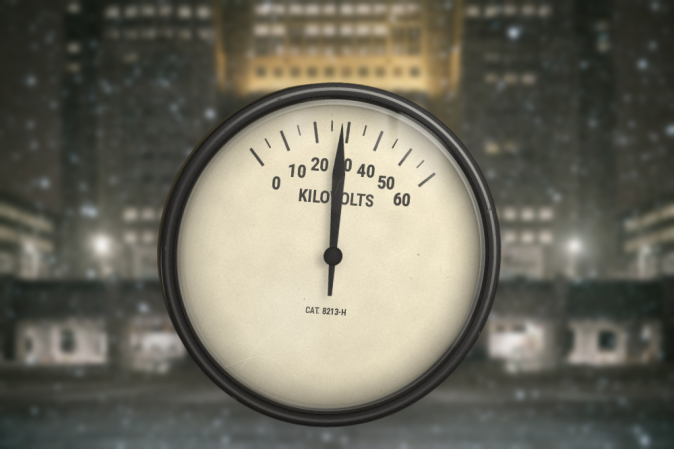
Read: 27.5 (kV)
